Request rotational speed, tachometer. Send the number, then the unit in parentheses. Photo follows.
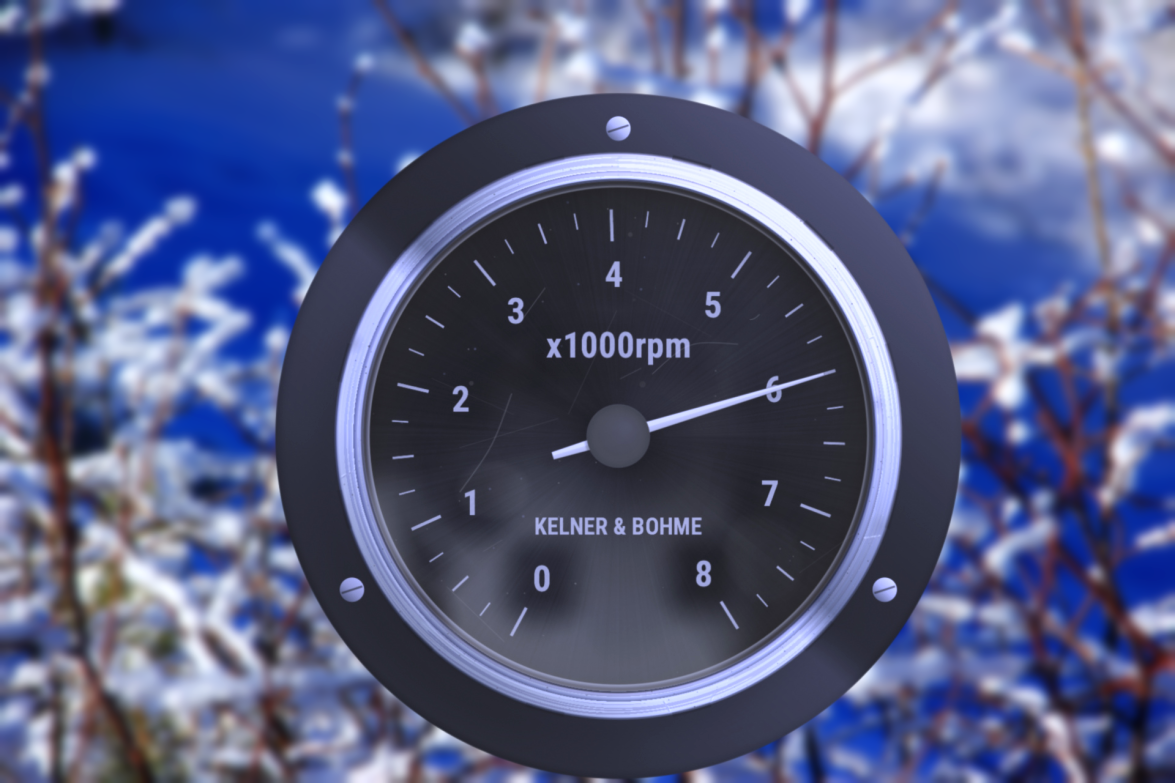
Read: 6000 (rpm)
